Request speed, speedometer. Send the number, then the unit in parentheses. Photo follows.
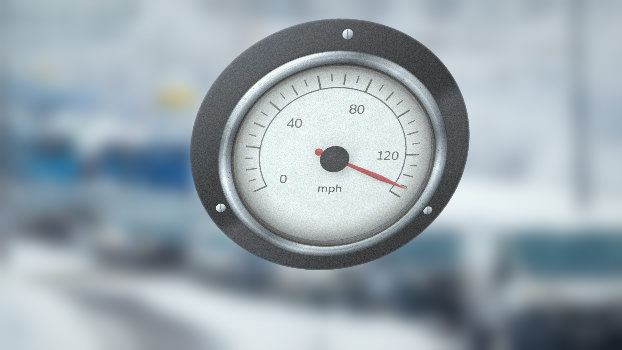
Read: 135 (mph)
